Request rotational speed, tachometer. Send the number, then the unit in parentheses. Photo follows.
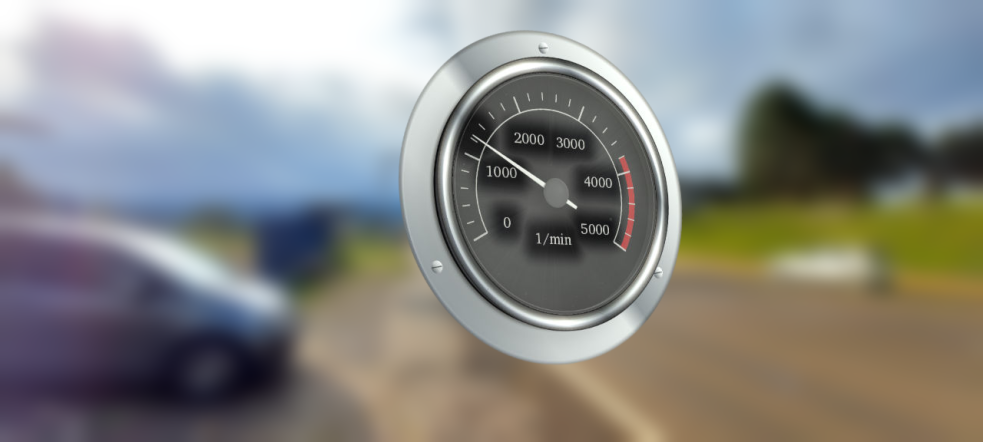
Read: 1200 (rpm)
